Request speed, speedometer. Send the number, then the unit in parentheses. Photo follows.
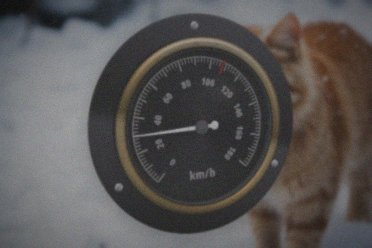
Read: 30 (km/h)
